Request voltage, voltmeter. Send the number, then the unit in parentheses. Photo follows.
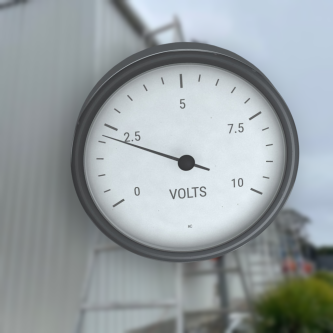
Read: 2.25 (V)
